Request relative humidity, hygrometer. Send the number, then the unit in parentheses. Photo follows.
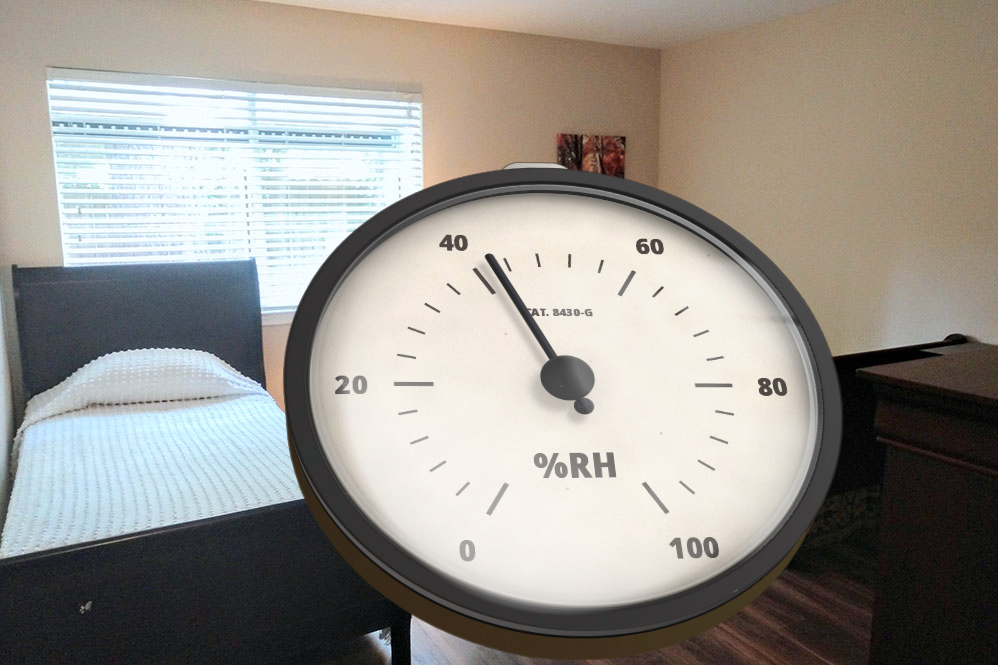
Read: 42 (%)
